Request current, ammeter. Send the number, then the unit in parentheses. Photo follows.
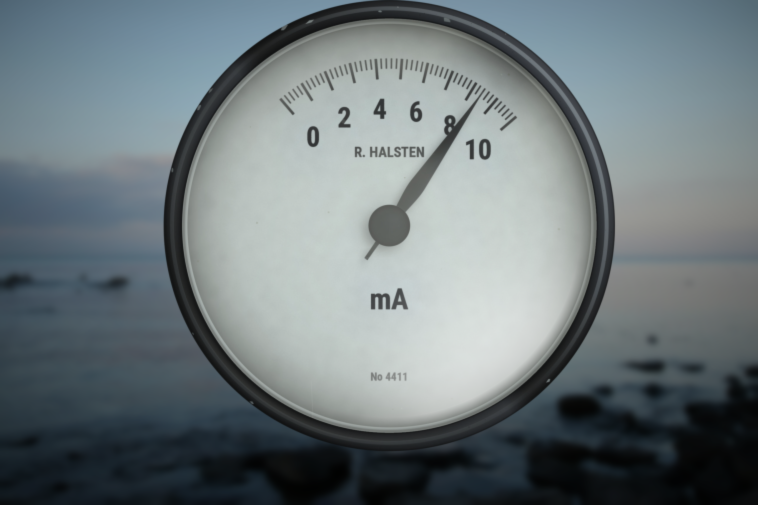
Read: 8.4 (mA)
